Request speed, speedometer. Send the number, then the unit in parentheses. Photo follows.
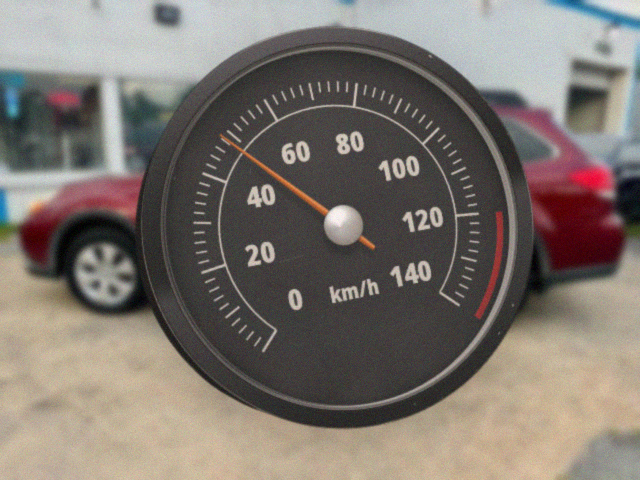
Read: 48 (km/h)
